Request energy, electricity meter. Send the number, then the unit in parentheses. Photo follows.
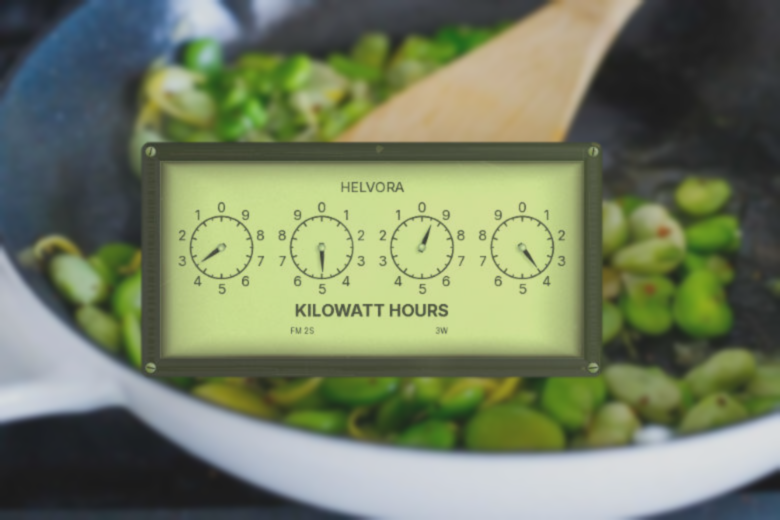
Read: 3494 (kWh)
